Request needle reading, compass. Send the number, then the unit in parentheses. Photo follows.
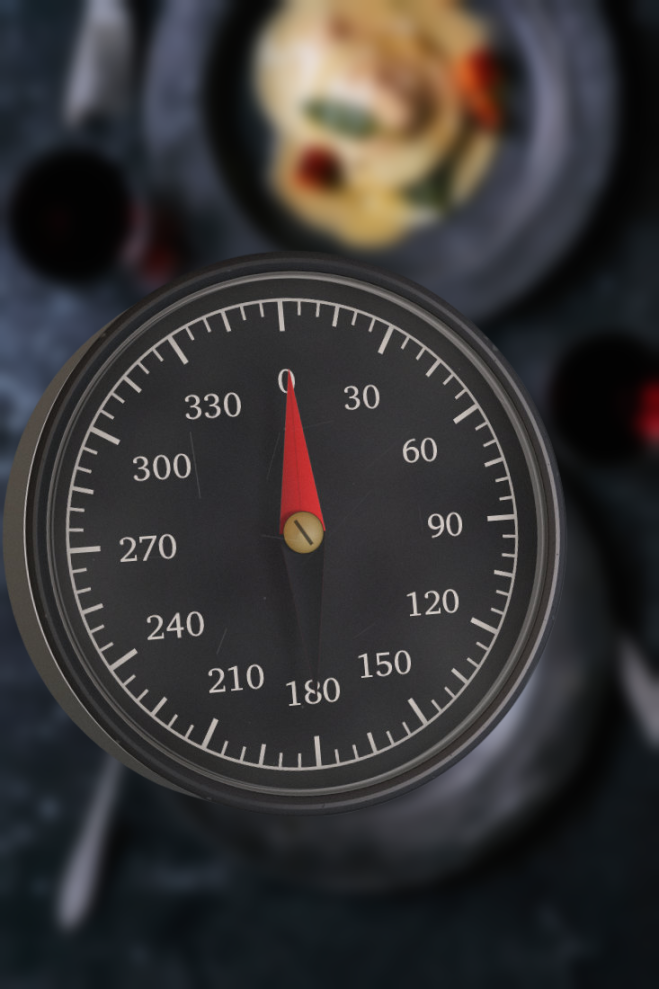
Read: 0 (°)
